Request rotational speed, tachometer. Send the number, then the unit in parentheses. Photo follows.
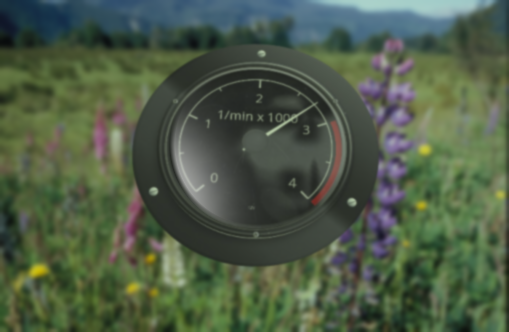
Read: 2750 (rpm)
